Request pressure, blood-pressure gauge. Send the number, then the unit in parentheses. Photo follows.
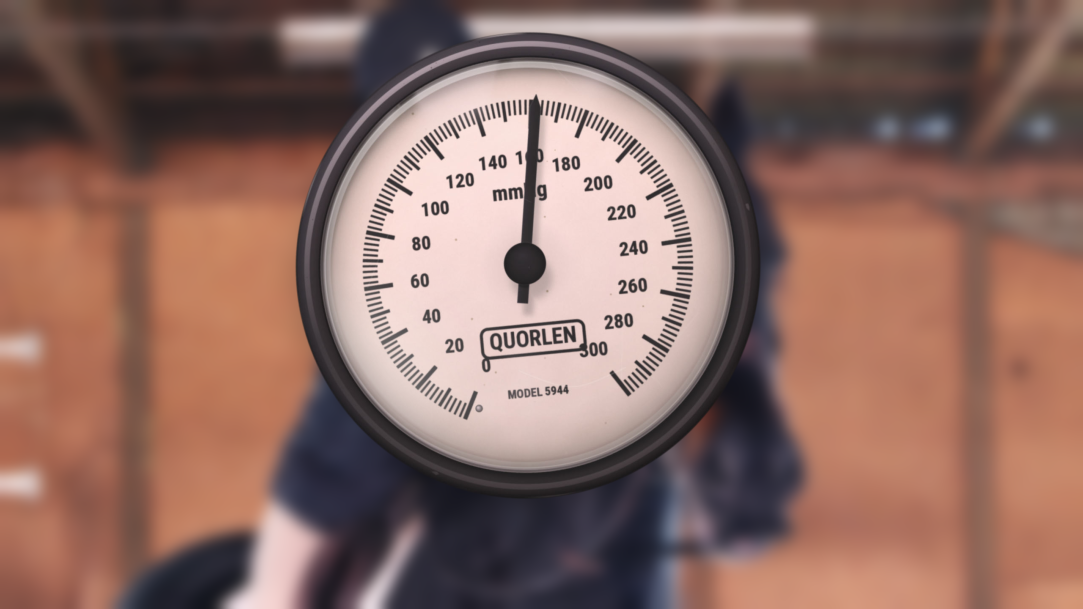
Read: 162 (mmHg)
